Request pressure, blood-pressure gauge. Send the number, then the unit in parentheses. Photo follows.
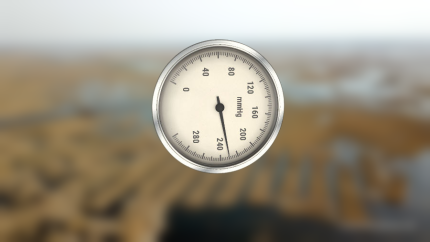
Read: 230 (mmHg)
